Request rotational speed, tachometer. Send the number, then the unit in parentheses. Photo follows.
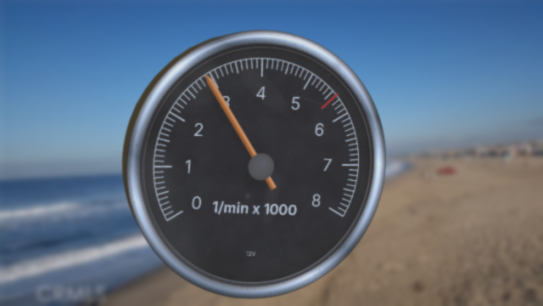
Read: 2900 (rpm)
